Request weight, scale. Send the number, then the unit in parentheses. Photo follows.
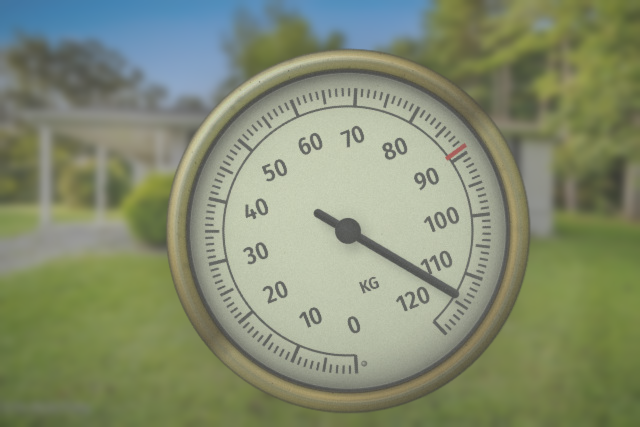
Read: 114 (kg)
